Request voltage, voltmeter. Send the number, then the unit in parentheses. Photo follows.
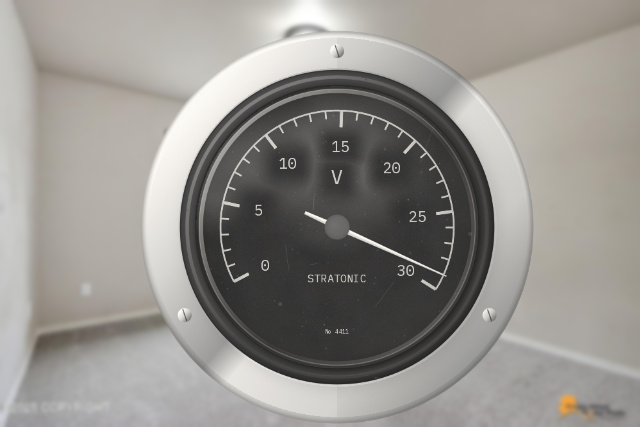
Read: 29 (V)
